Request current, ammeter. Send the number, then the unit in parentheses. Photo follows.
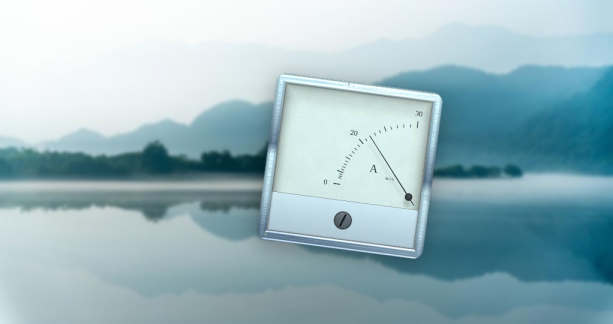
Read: 22 (A)
